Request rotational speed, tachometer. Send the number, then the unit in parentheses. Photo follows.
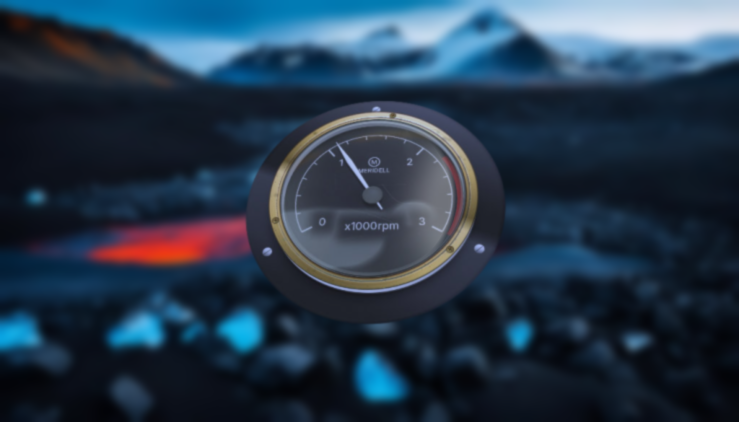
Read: 1100 (rpm)
